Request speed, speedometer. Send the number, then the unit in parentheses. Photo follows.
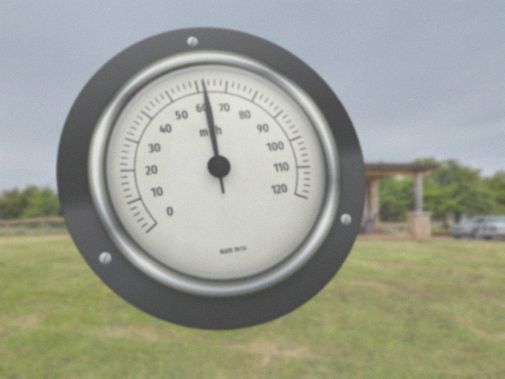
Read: 62 (mph)
